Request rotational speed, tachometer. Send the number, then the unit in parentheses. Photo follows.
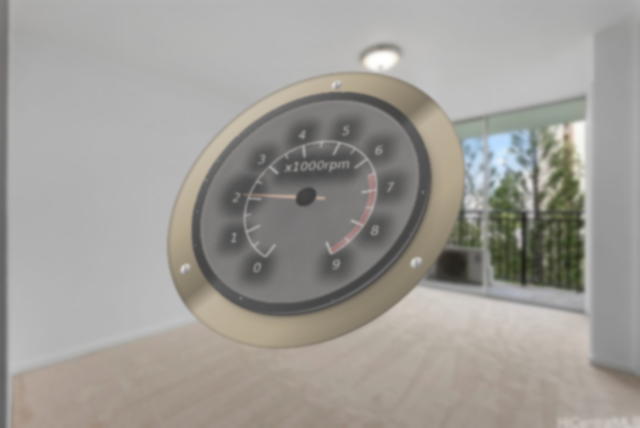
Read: 2000 (rpm)
